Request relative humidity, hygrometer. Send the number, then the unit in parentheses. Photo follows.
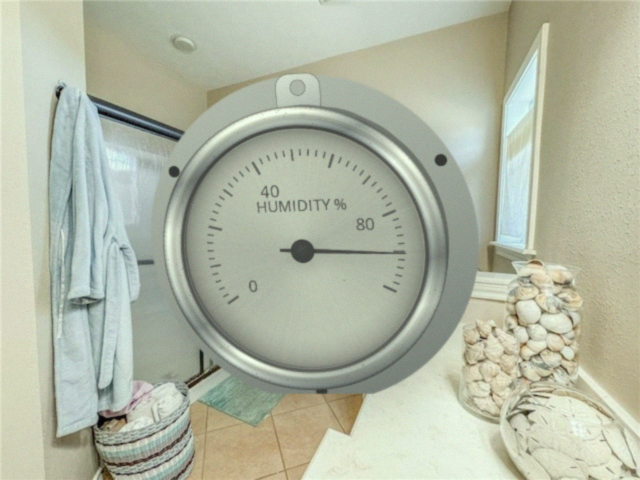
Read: 90 (%)
